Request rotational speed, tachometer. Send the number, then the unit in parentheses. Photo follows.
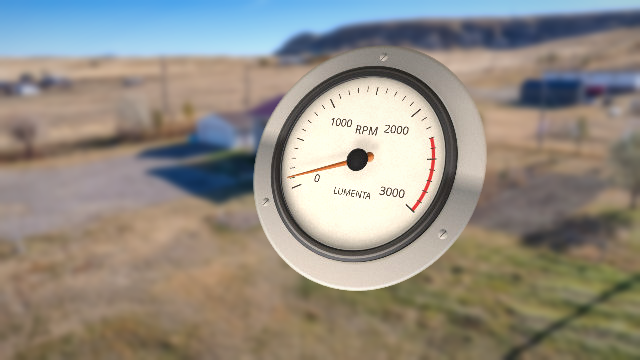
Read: 100 (rpm)
